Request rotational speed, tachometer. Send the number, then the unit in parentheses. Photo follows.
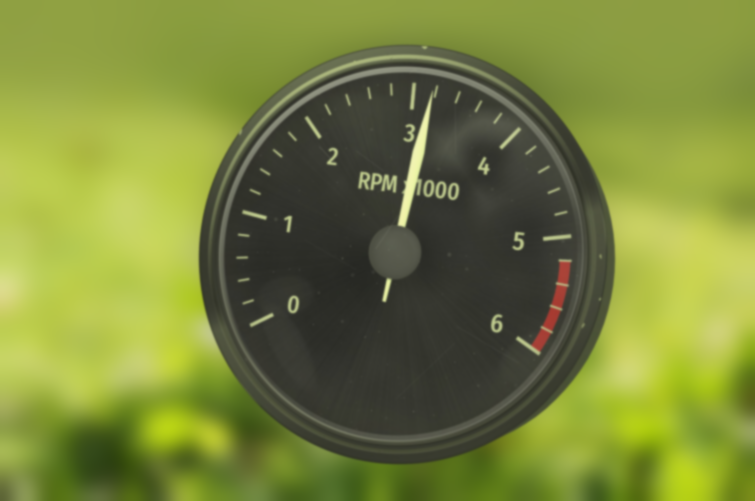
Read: 3200 (rpm)
